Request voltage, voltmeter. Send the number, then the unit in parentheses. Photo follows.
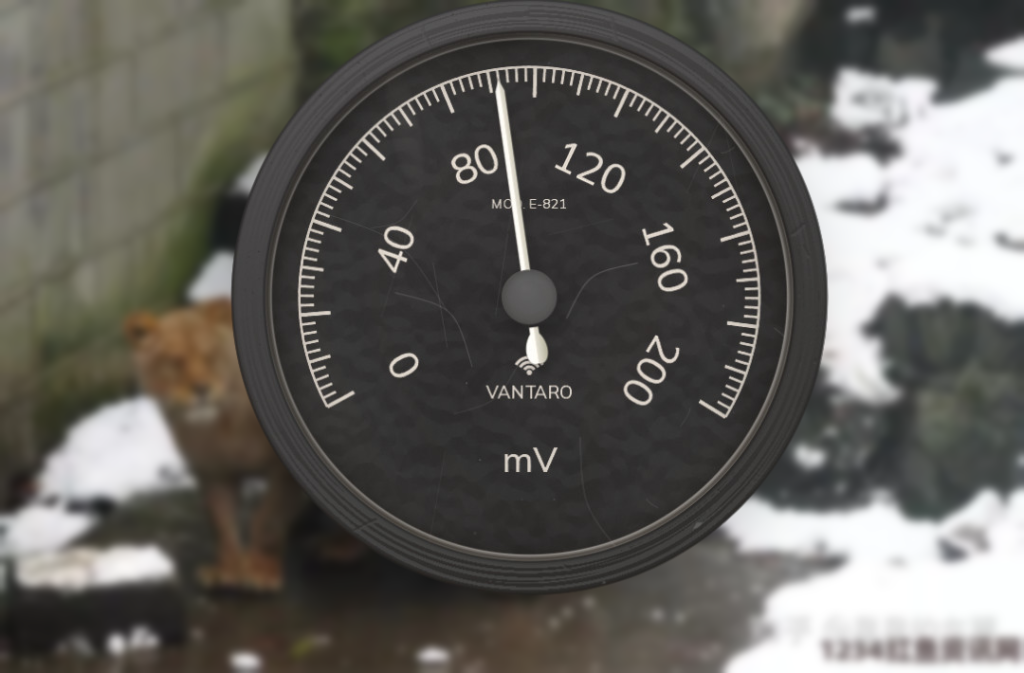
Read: 92 (mV)
